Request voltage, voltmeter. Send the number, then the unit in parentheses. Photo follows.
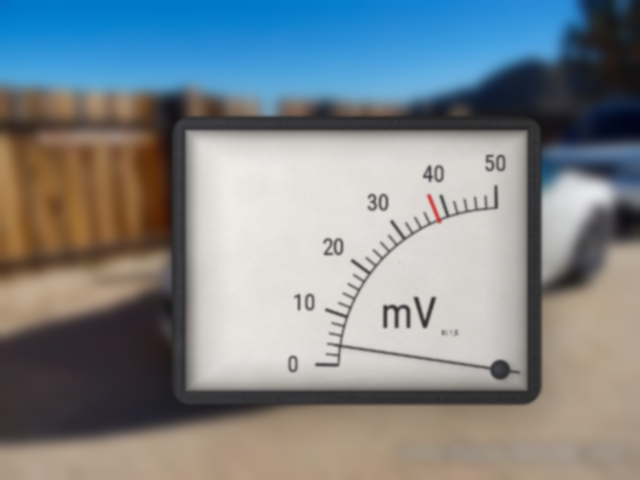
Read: 4 (mV)
